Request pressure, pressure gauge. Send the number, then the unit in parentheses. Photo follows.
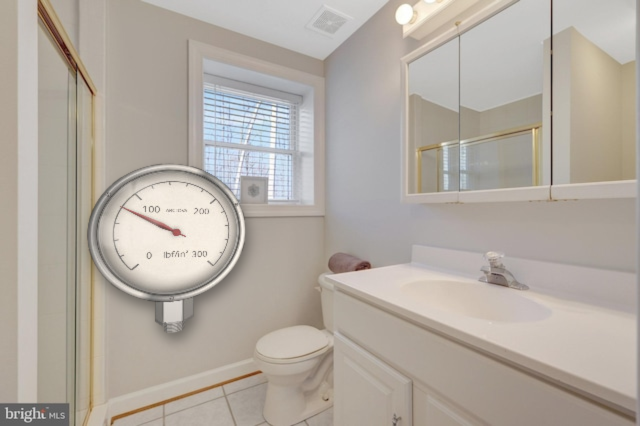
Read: 80 (psi)
